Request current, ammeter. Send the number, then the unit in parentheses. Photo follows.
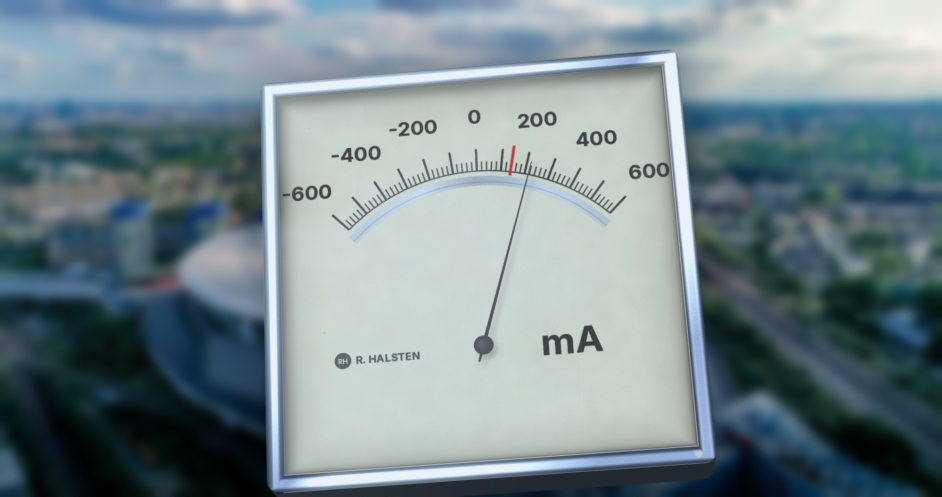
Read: 220 (mA)
